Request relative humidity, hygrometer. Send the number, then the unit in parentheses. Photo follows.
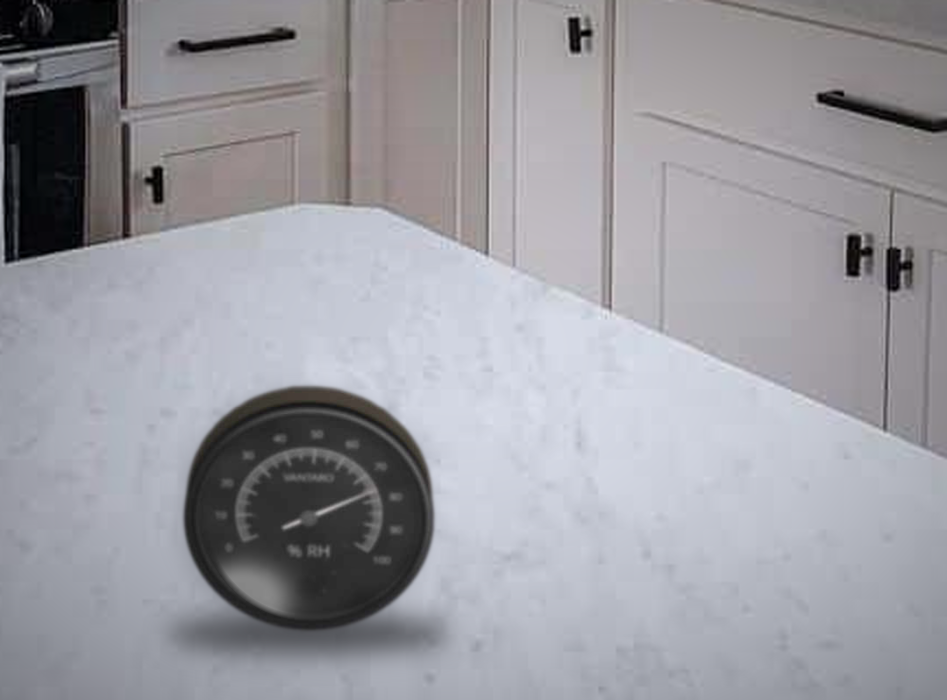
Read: 75 (%)
